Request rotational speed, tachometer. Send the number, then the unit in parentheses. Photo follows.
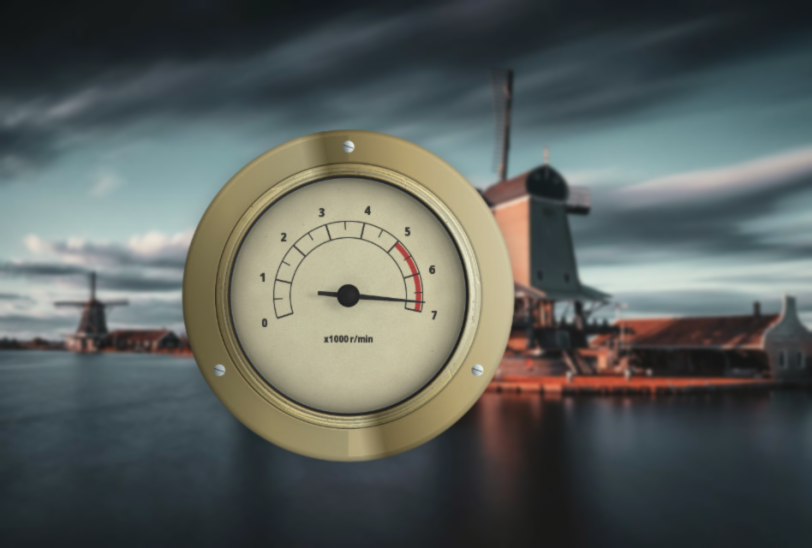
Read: 6750 (rpm)
